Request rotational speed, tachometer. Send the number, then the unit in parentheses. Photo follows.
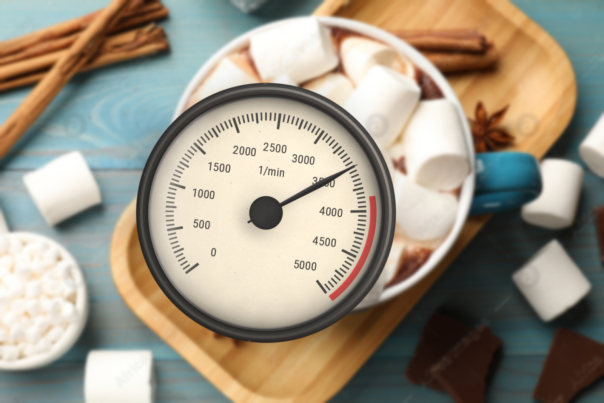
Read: 3500 (rpm)
